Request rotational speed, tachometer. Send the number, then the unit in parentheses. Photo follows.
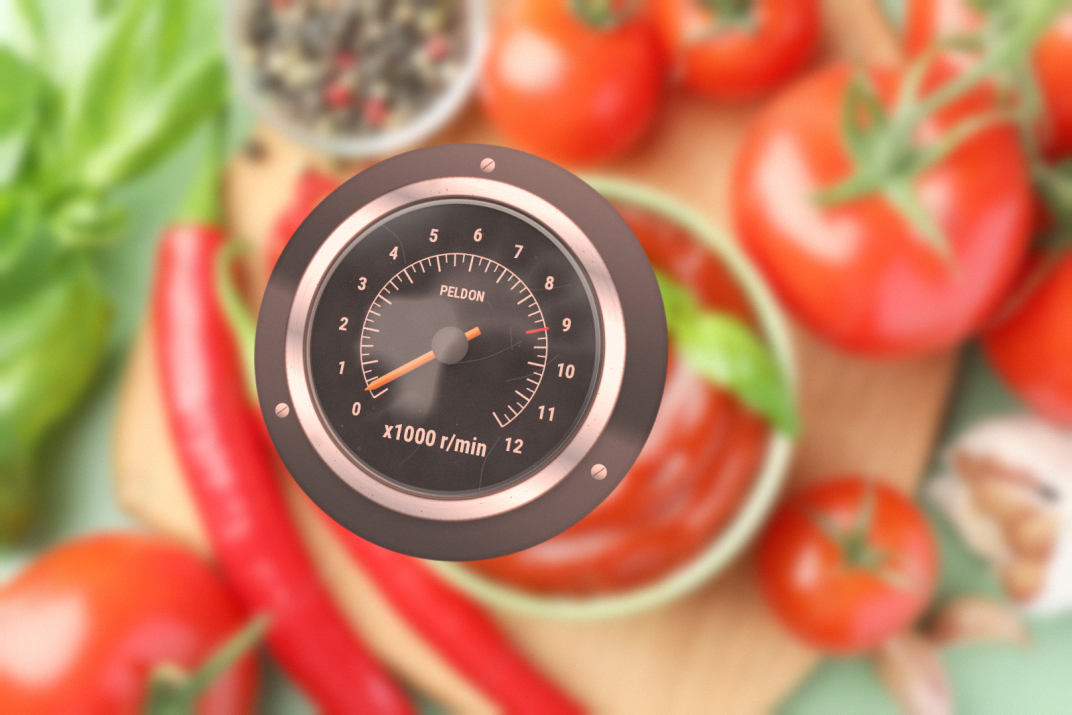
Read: 250 (rpm)
